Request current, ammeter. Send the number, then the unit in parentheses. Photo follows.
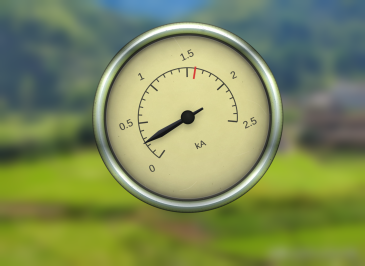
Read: 0.25 (kA)
